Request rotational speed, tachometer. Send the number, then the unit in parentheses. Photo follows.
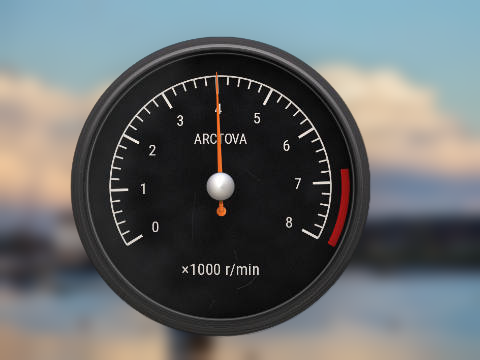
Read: 4000 (rpm)
